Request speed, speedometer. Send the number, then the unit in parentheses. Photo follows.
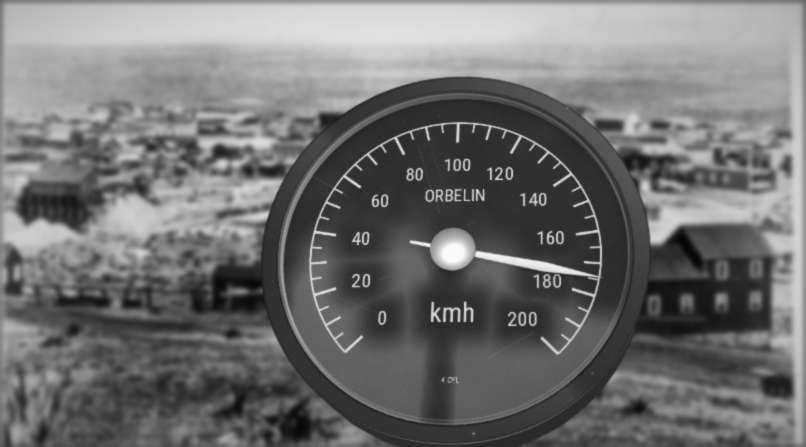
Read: 175 (km/h)
